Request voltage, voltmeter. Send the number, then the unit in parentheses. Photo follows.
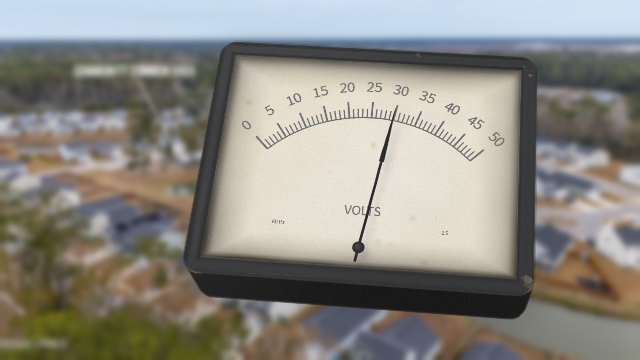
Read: 30 (V)
